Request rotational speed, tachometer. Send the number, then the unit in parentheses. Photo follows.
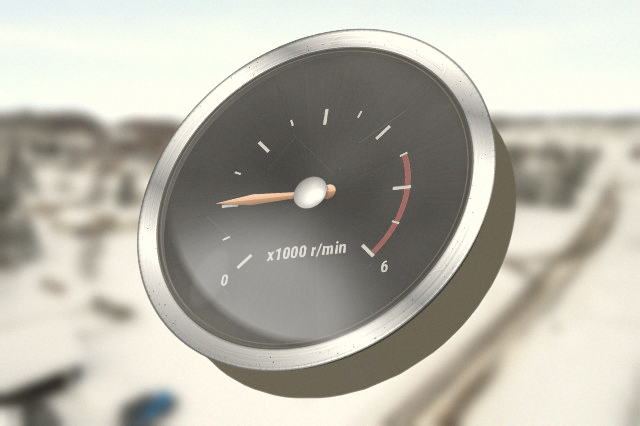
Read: 1000 (rpm)
